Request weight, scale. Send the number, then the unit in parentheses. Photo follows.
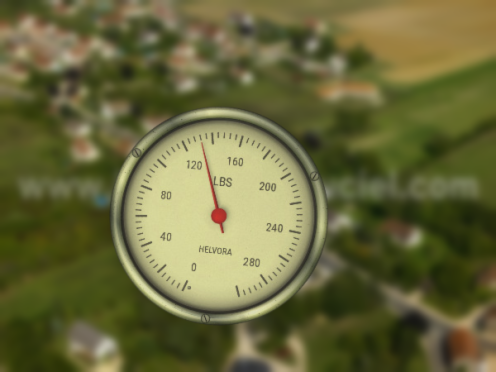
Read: 132 (lb)
